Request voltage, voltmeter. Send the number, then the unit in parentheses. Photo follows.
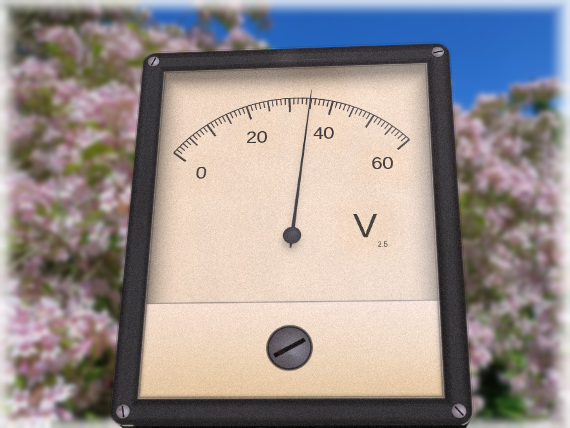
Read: 35 (V)
